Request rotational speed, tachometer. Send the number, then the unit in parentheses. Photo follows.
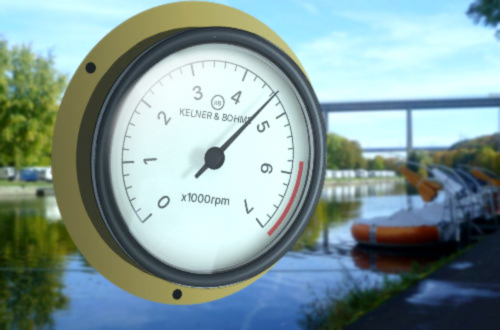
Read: 4600 (rpm)
